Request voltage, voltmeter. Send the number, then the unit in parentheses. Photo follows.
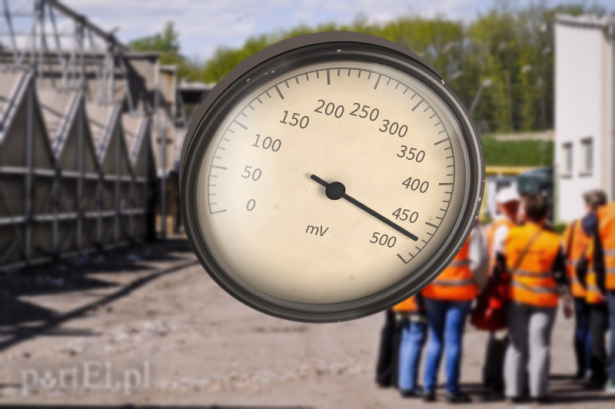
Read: 470 (mV)
